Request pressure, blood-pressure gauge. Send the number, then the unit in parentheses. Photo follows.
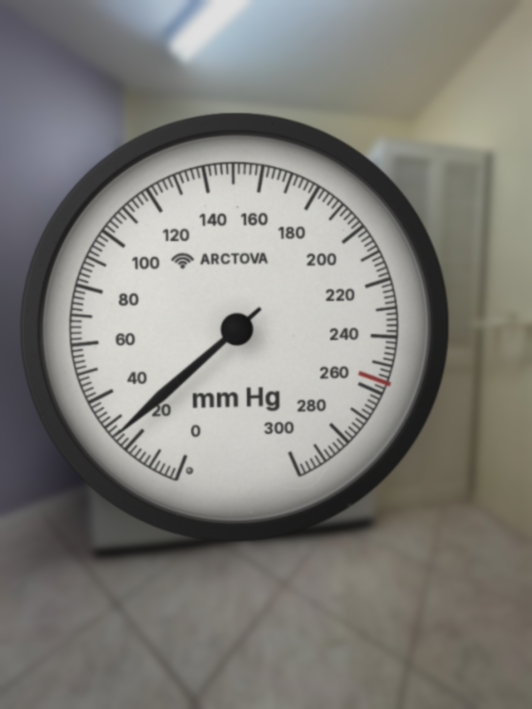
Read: 26 (mmHg)
